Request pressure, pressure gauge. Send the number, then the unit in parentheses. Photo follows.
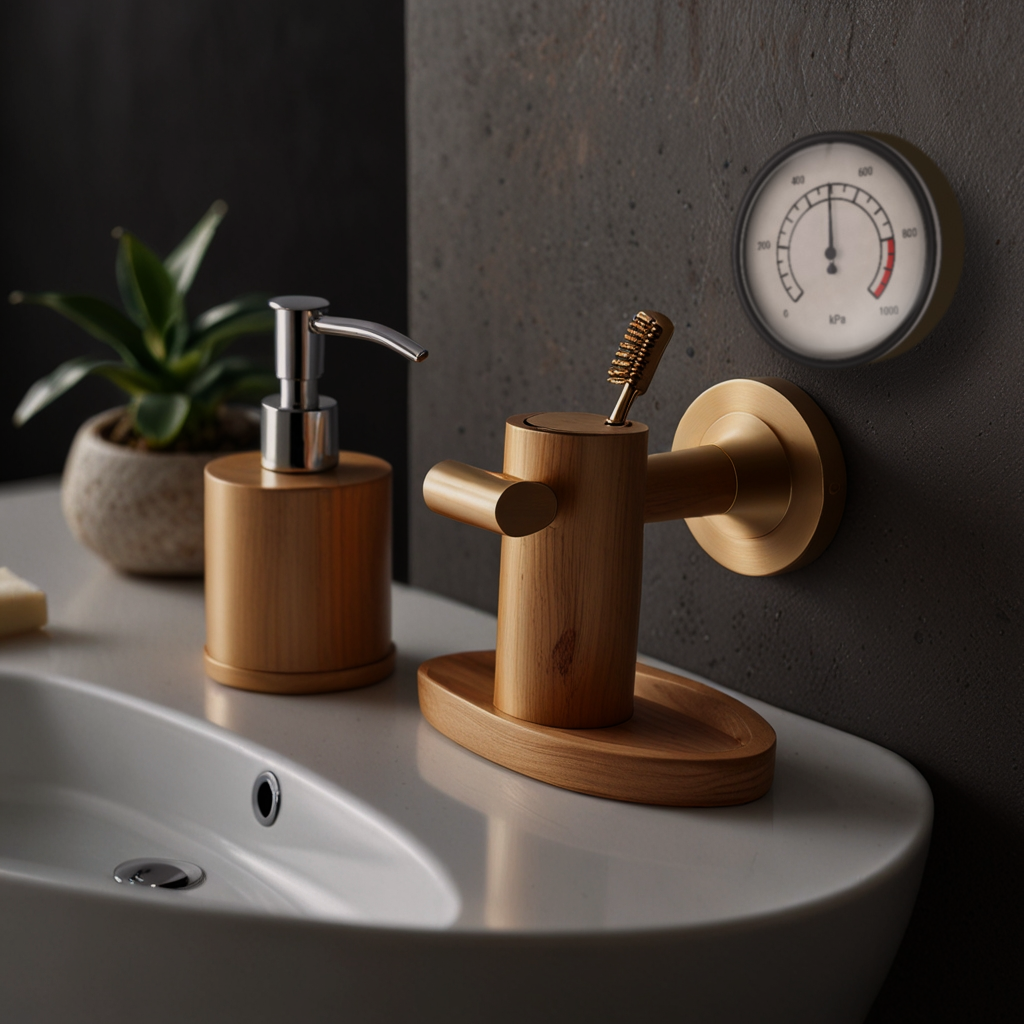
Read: 500 (kPa)
